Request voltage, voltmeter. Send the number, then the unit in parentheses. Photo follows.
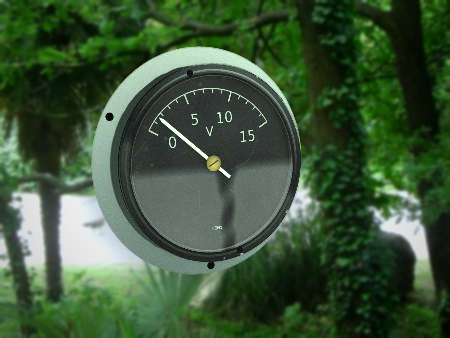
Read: 1.5 (V)
